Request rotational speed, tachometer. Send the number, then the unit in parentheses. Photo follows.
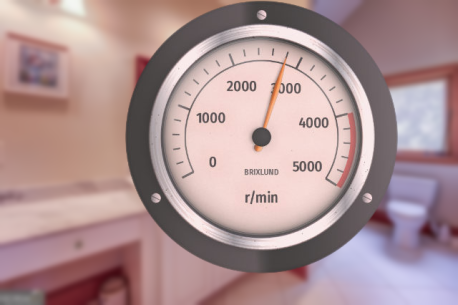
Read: 2800 (rpm)
